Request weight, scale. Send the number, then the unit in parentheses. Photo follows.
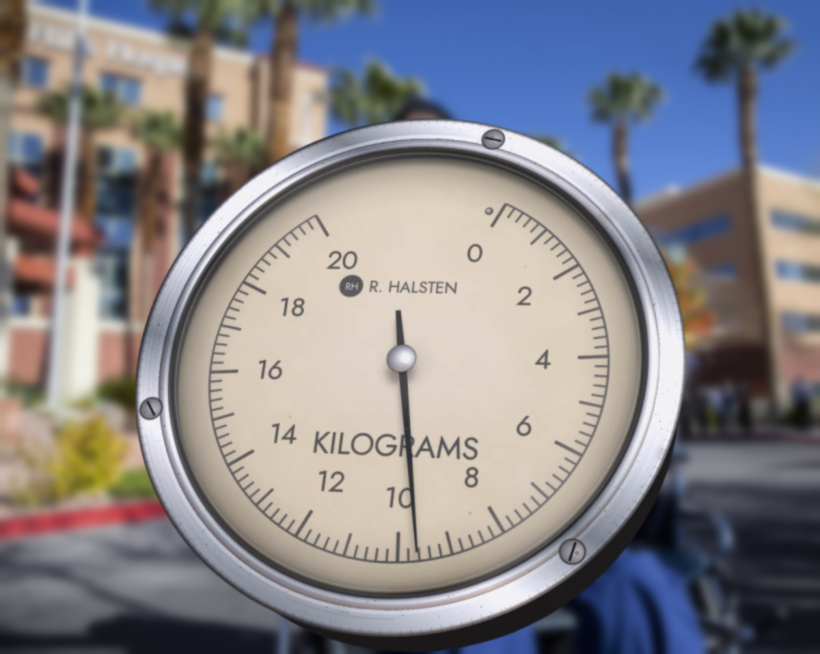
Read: 9.6 (kg)
